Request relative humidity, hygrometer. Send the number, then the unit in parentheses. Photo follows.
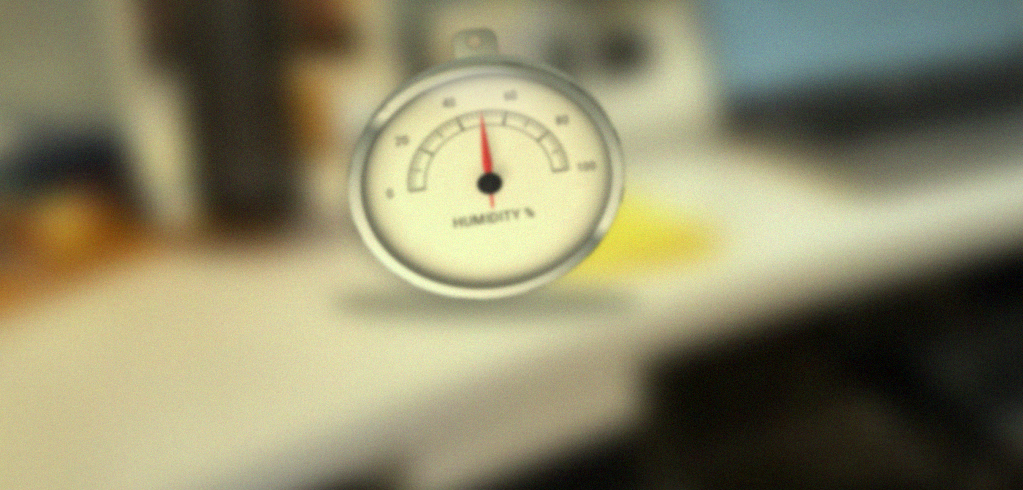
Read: 50 (%)
